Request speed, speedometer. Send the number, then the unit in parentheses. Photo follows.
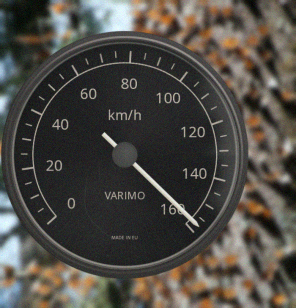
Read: 157.5 (km/h)
